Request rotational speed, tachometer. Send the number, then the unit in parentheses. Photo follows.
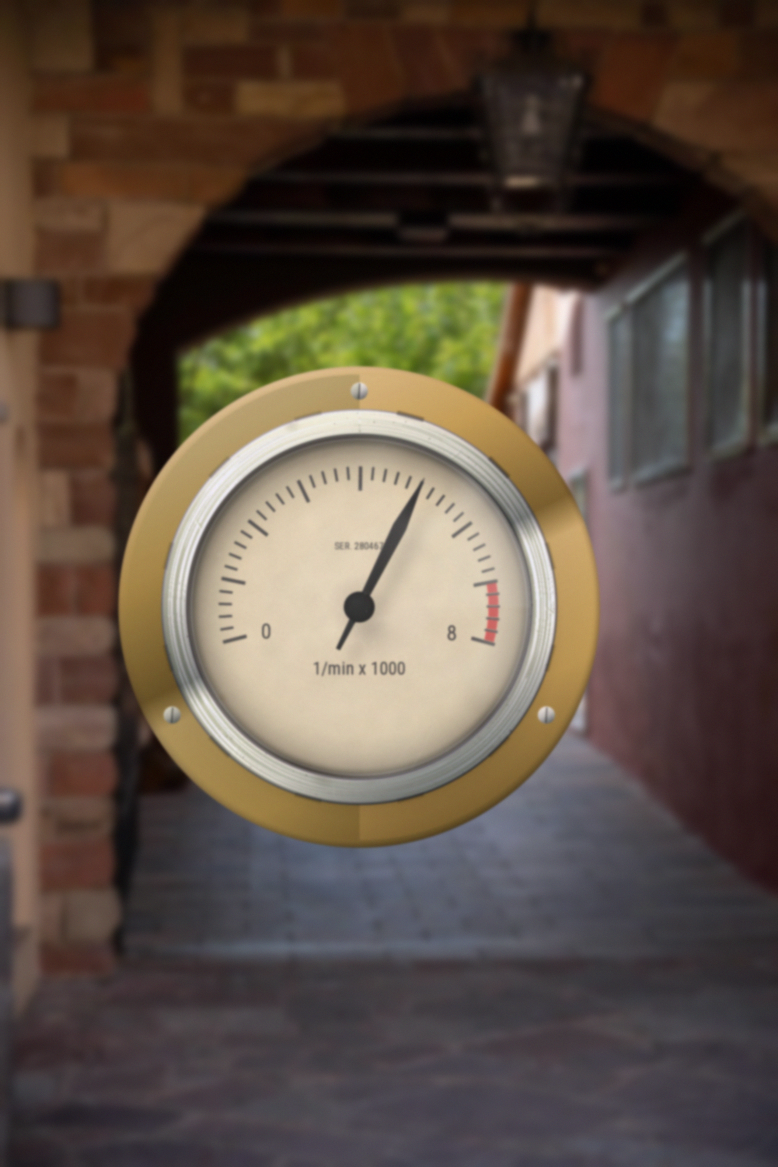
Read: 5000 (rpm)
